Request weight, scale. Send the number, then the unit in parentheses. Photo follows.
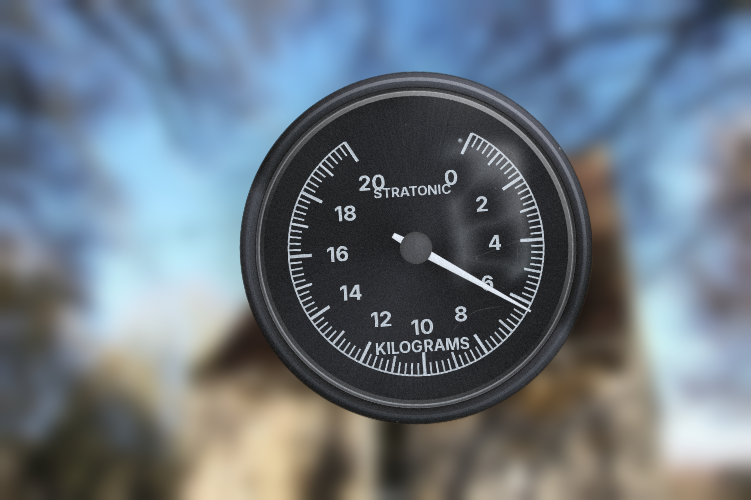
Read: 6.2 (kg)
